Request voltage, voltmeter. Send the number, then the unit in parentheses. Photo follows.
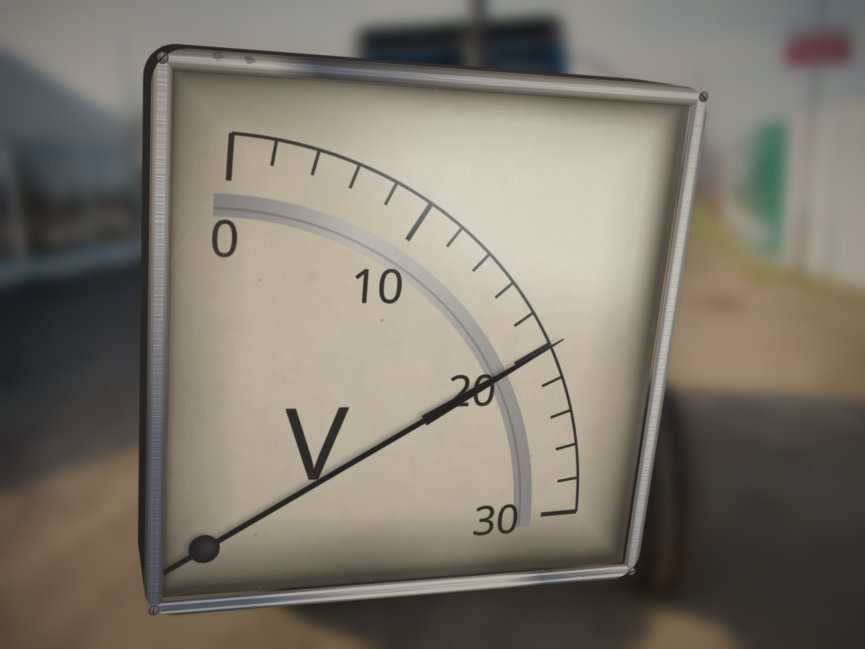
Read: 20 (V)
